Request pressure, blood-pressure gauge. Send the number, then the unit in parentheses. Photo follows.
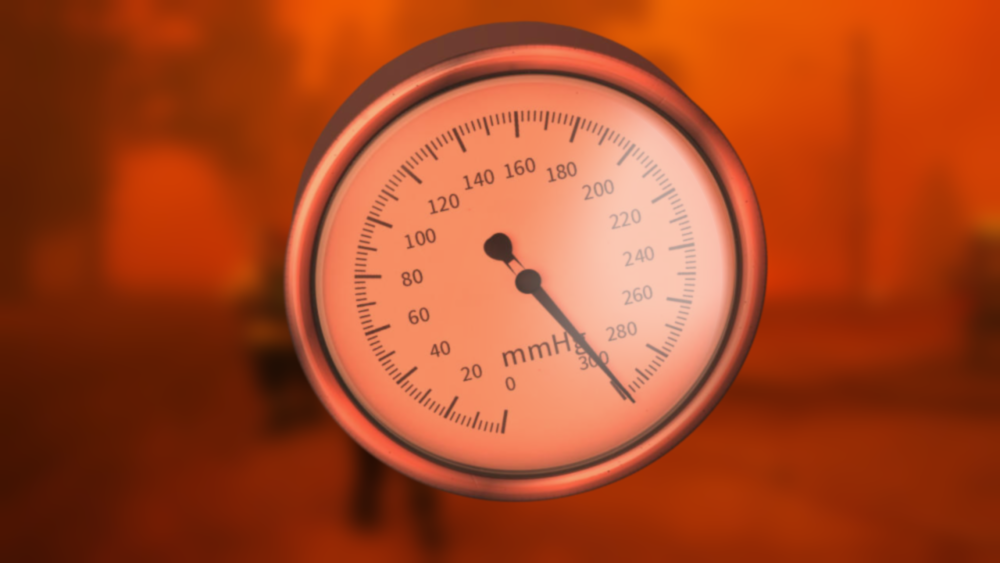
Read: 298 (mmHg)
